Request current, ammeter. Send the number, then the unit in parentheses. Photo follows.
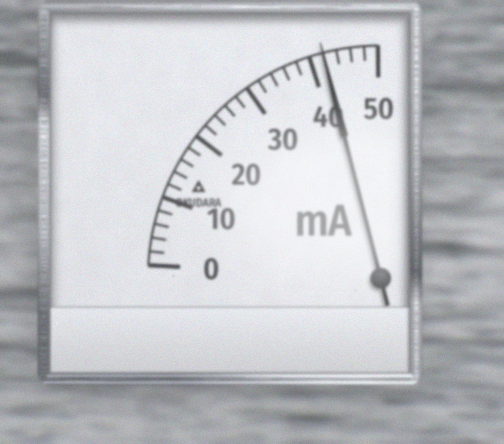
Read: 42 (mA)
